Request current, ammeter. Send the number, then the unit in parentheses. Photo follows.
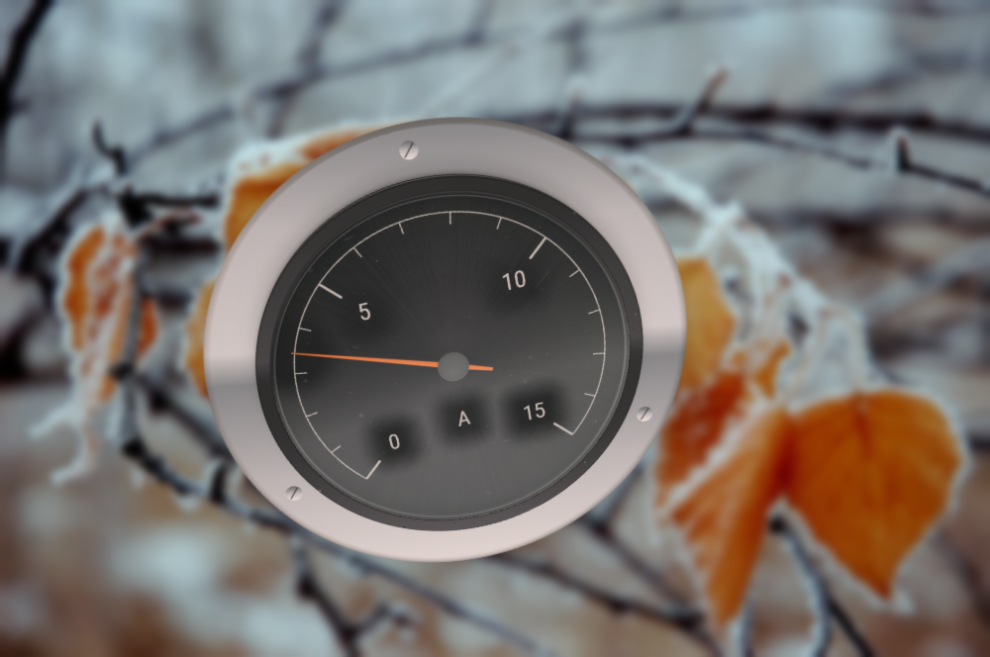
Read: 3.5 (A)
